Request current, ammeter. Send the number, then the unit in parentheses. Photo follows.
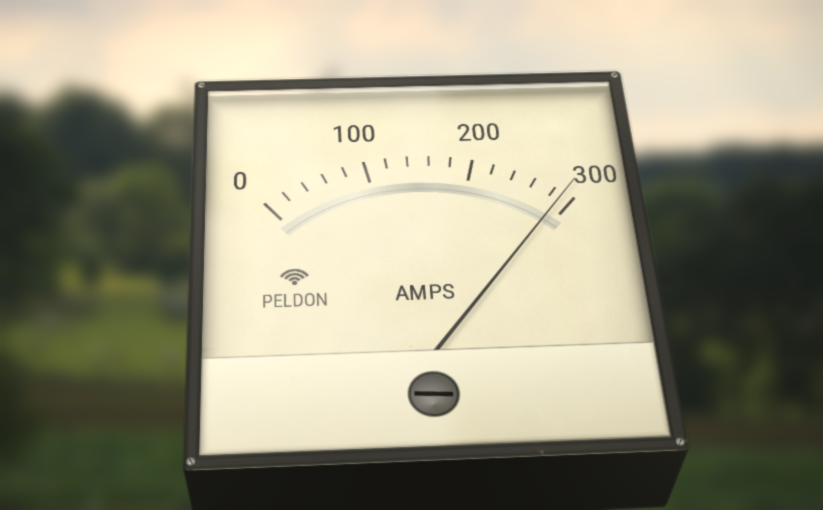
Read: 290 (A)
